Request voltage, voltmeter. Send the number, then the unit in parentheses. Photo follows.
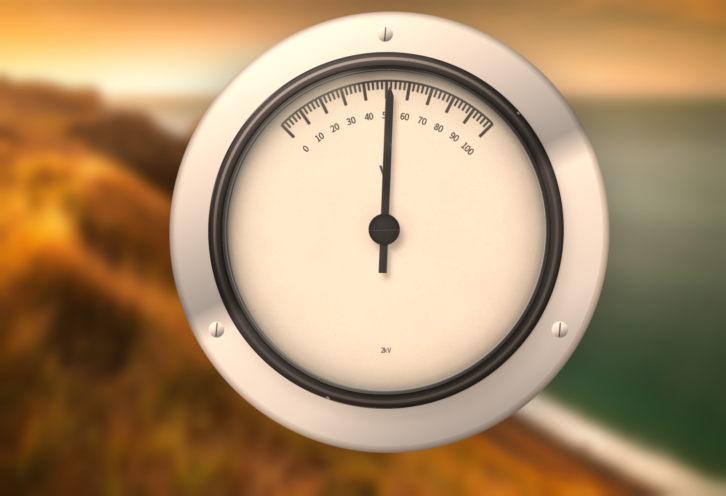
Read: 52 (V)
